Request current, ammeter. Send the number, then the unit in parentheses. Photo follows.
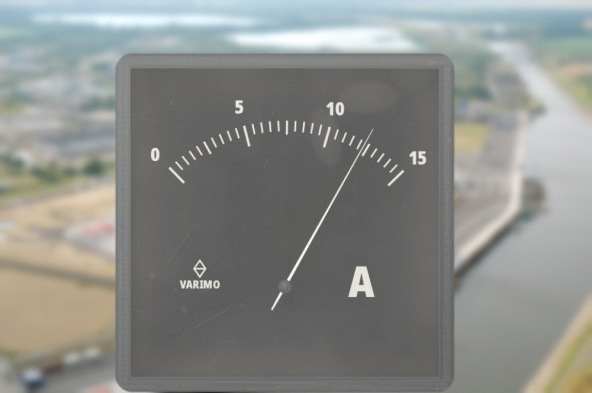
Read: 12.25 (A)
